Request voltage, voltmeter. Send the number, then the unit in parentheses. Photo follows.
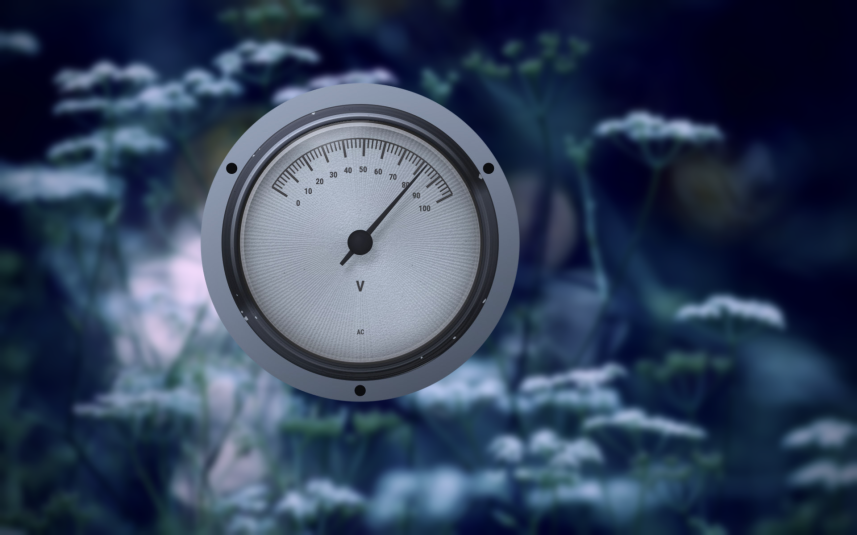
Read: 82 (V)
